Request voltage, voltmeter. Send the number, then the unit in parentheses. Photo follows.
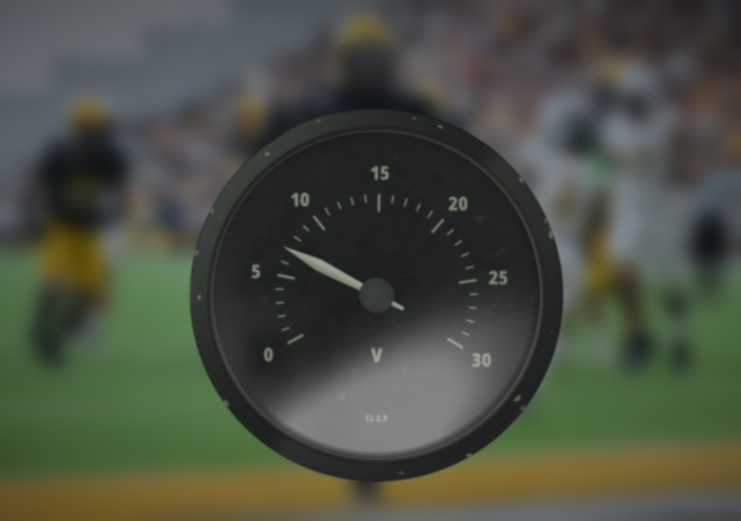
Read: 7 (V)
